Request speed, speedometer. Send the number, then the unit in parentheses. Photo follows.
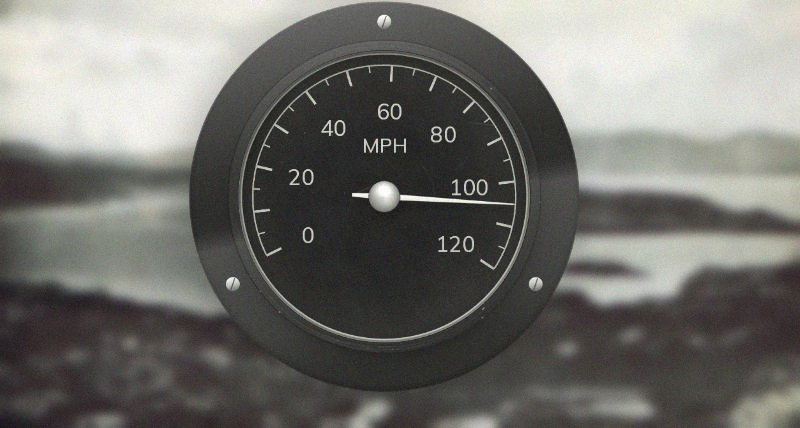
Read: 105 (mph)
